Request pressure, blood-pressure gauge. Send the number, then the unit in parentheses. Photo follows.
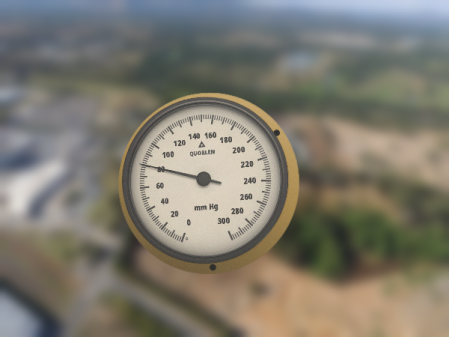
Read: 80 (mmHg)
